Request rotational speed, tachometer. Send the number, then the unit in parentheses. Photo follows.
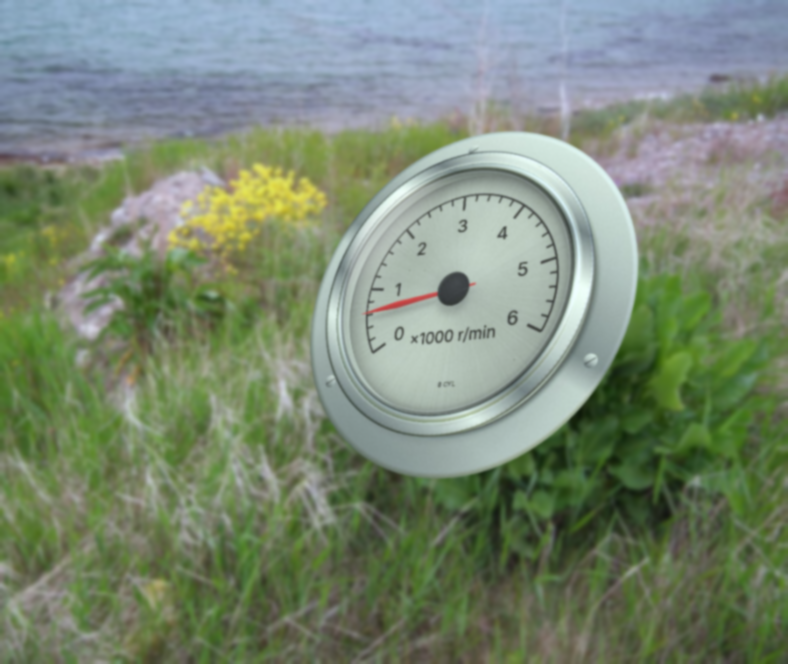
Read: 600 (rpm)
